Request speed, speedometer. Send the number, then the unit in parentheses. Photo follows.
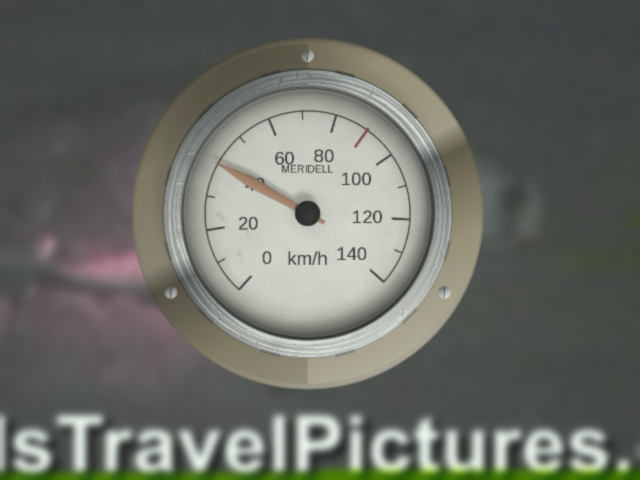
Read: 40 (km/h)
